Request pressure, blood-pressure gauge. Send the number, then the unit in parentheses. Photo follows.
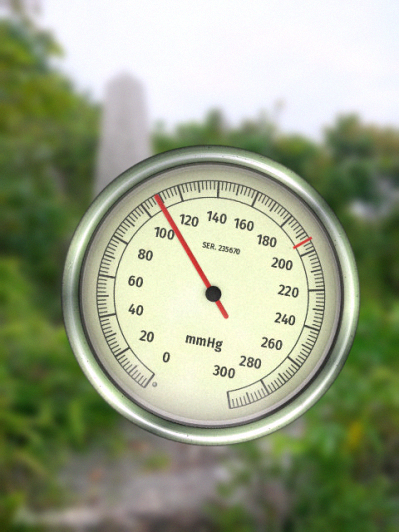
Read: 108 (mmHg)
